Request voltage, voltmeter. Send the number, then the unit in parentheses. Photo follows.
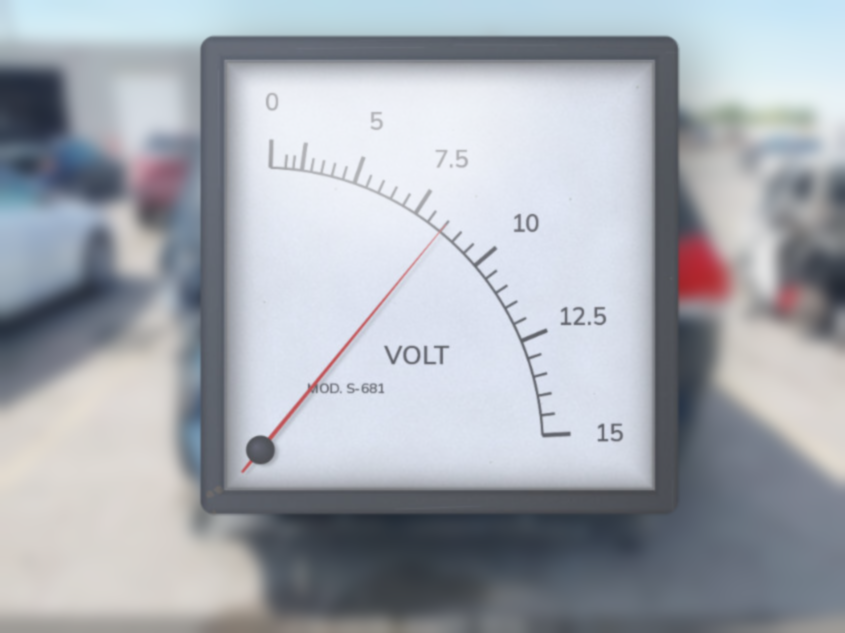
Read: 8.5 (V)
